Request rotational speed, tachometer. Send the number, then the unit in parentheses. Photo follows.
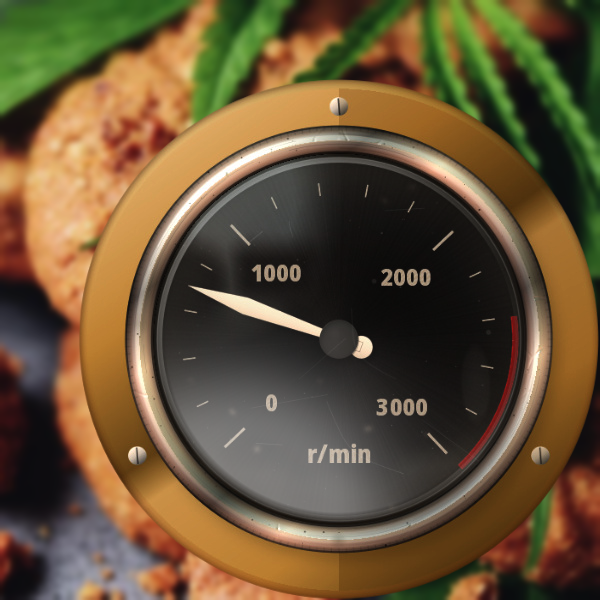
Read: 700 (rpm)
